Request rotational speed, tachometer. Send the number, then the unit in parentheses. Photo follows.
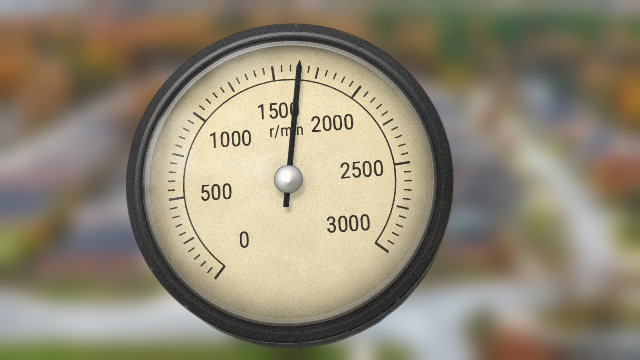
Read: 1650 (rpm)
